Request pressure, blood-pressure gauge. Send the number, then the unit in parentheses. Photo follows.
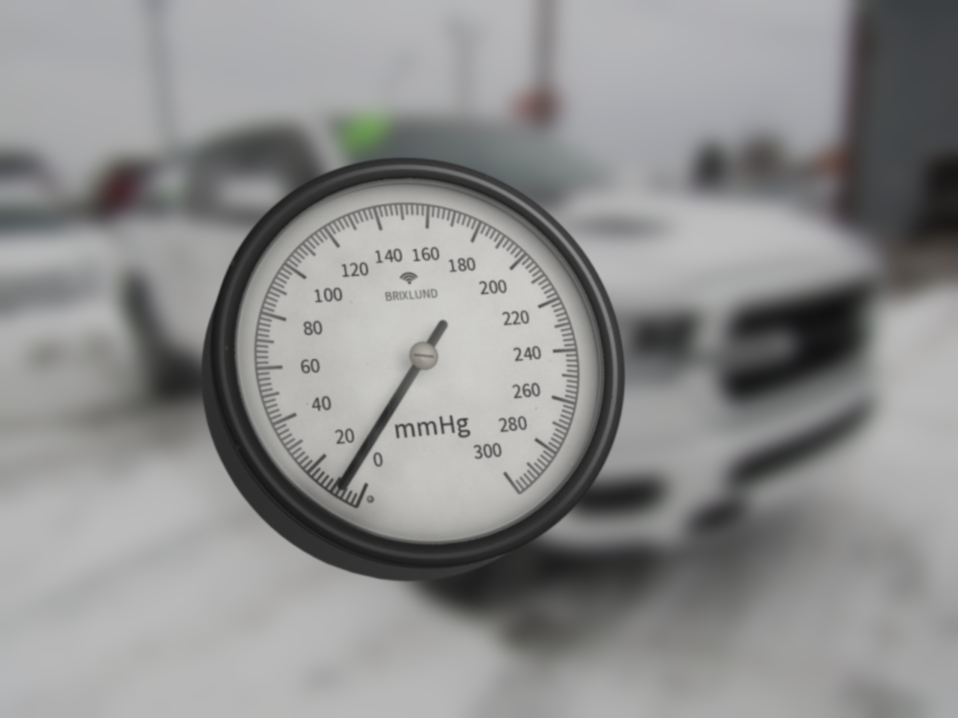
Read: 8 (mmHg)
